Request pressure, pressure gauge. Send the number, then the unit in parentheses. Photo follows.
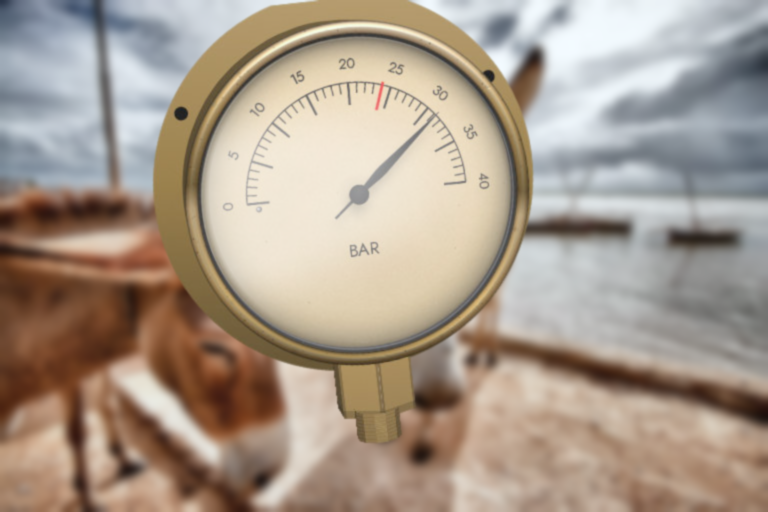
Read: 31 (bar)
